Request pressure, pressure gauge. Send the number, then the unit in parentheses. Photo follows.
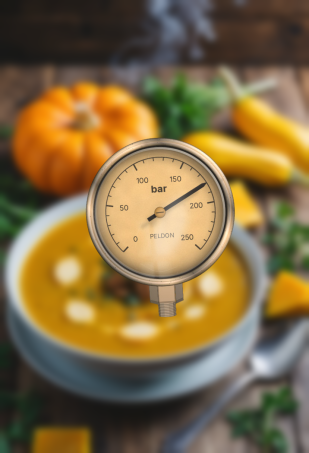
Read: 180 (bar)
